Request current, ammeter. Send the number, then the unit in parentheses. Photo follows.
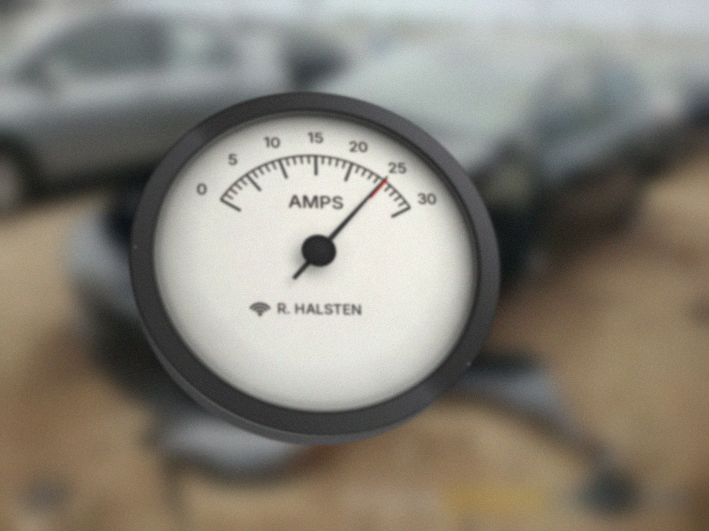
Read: 25 (A)
